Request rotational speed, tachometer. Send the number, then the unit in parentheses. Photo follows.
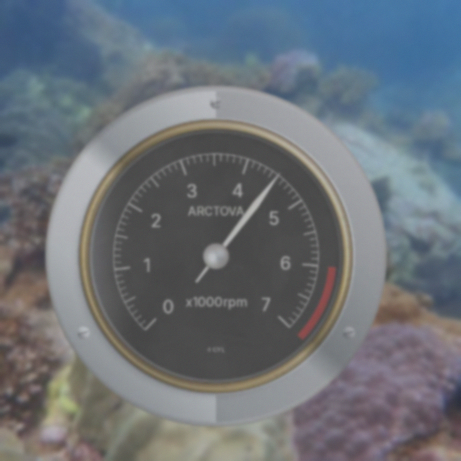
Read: 4500 (rpm)
